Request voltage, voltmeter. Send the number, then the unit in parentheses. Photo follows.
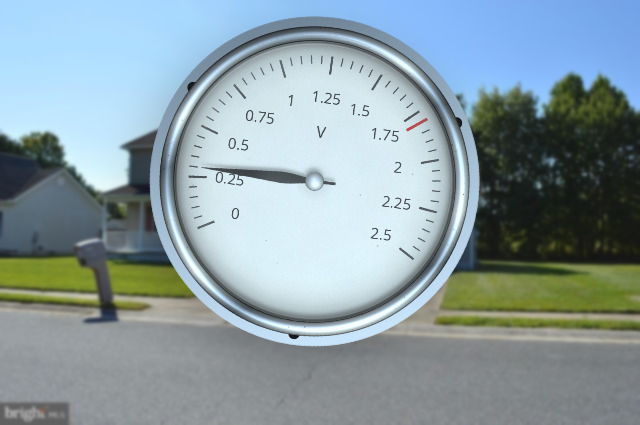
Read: 0.3 (V)
